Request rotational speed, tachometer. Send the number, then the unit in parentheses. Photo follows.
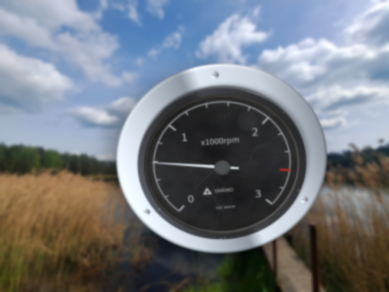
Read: 600 (rpm)
